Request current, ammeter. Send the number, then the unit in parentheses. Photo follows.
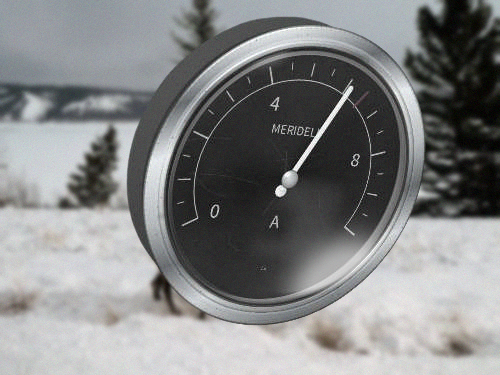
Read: 6 (A)
